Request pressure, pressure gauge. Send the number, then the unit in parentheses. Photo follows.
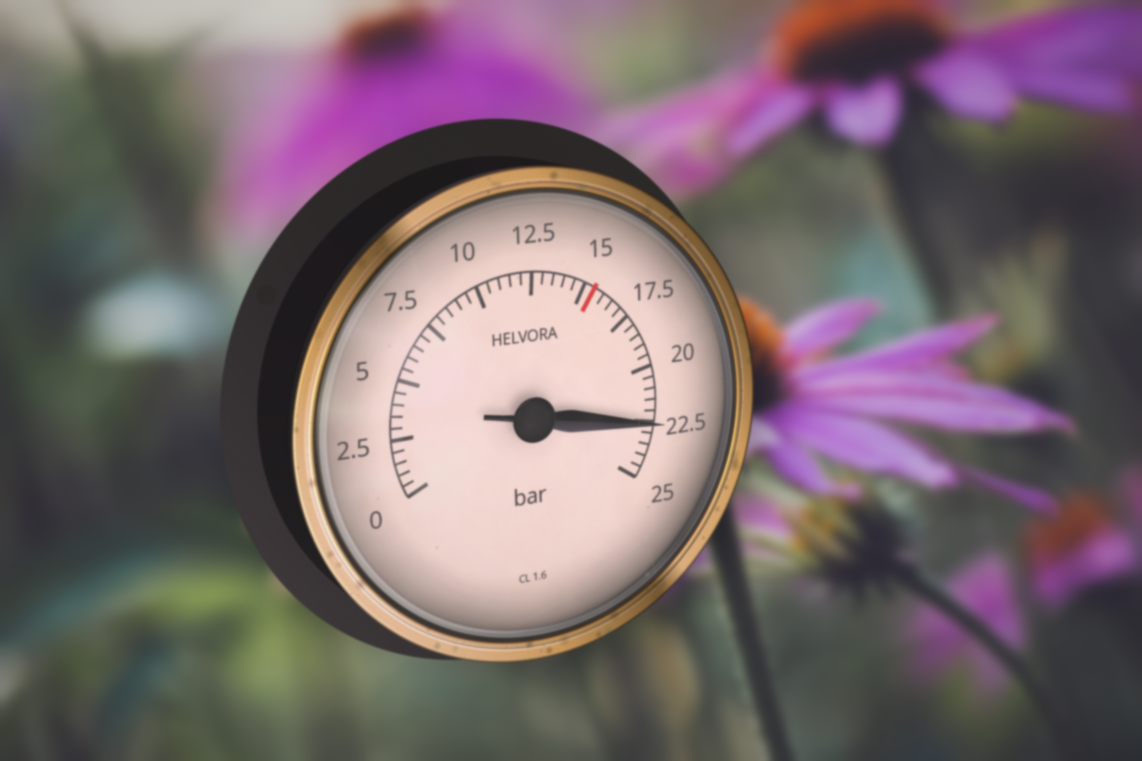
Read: 22.5 (bar)
